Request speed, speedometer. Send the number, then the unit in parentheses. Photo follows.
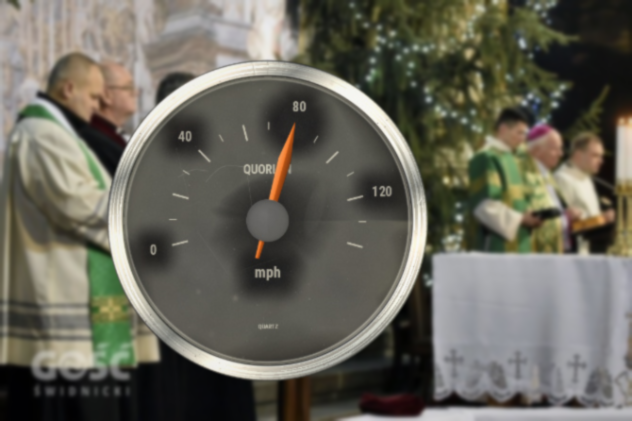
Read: 80 (mph)
